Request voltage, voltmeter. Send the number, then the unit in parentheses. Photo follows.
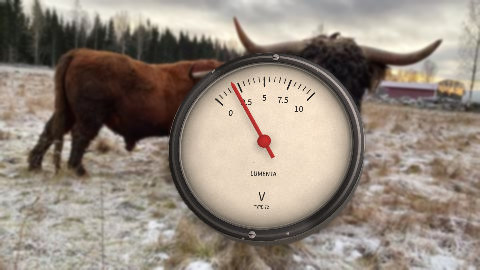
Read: 2 (V)
